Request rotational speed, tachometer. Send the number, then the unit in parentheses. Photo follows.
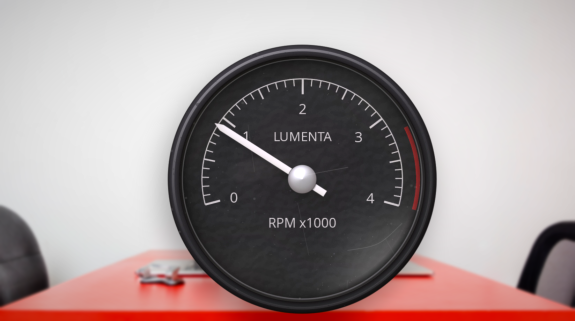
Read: 900 (rpm)
